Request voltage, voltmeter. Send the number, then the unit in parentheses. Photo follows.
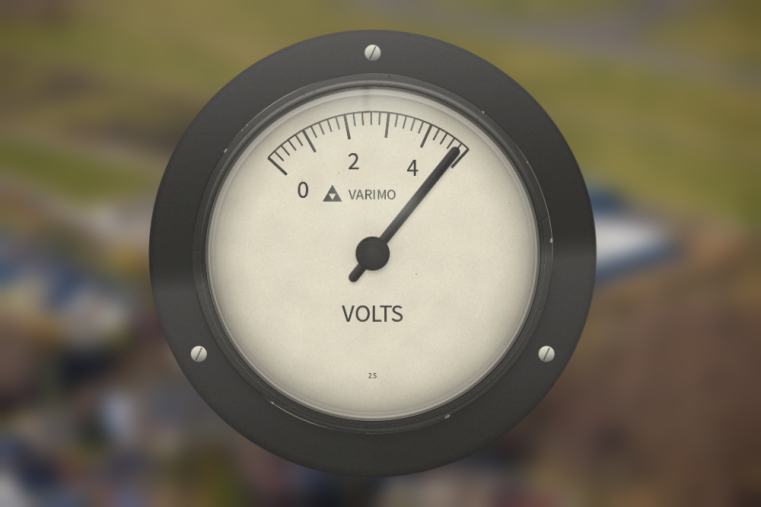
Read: 4.8 (V)
